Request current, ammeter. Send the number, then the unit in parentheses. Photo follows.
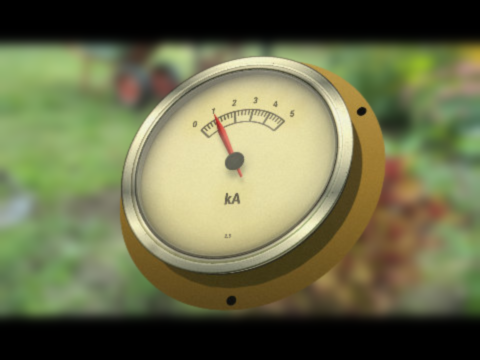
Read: 1 (kA)
